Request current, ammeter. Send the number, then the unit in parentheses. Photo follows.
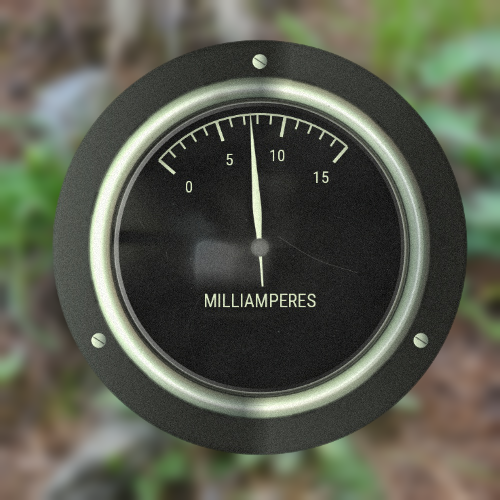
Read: 7.5 (mA)
